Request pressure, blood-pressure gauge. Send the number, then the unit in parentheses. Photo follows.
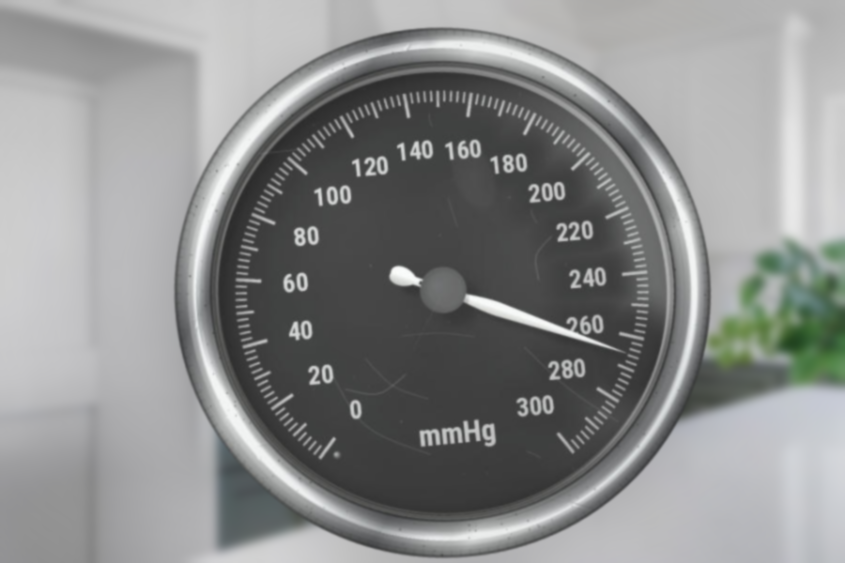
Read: 266 (mmHg)
